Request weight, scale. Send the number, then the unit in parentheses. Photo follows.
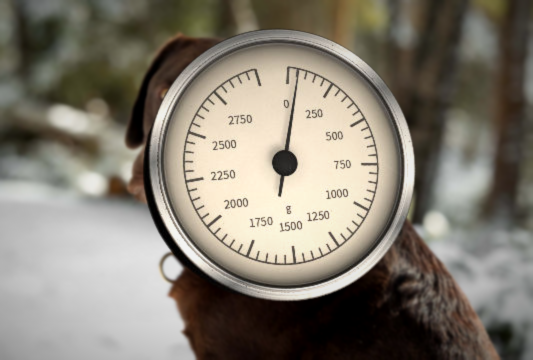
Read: 50 (g)
